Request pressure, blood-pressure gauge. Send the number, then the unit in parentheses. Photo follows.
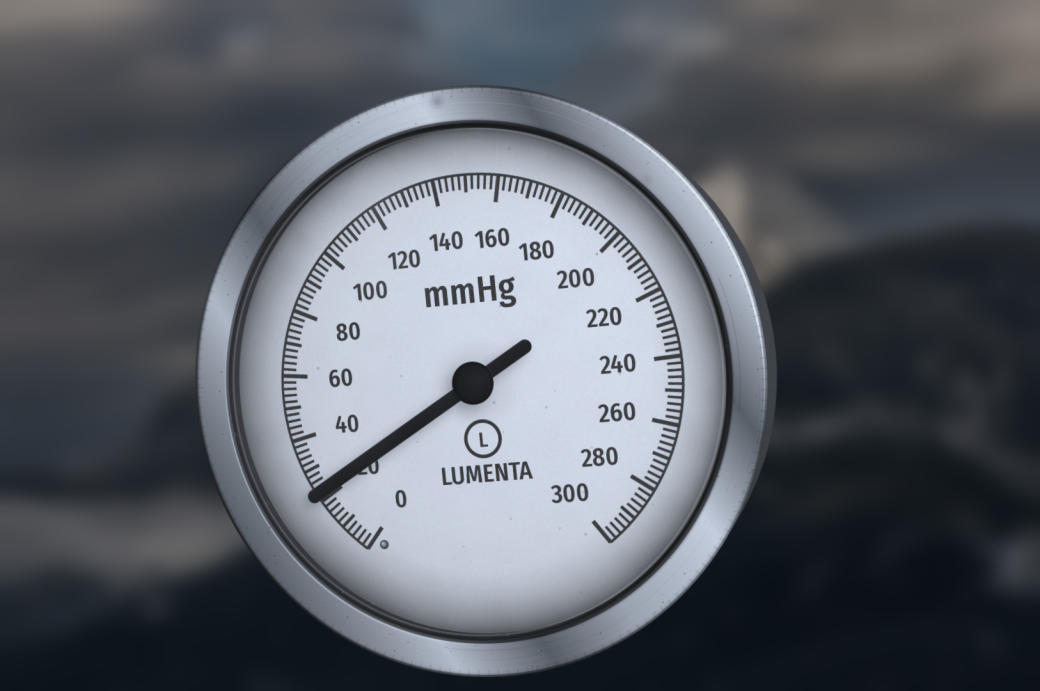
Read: 22 (mmHg)
